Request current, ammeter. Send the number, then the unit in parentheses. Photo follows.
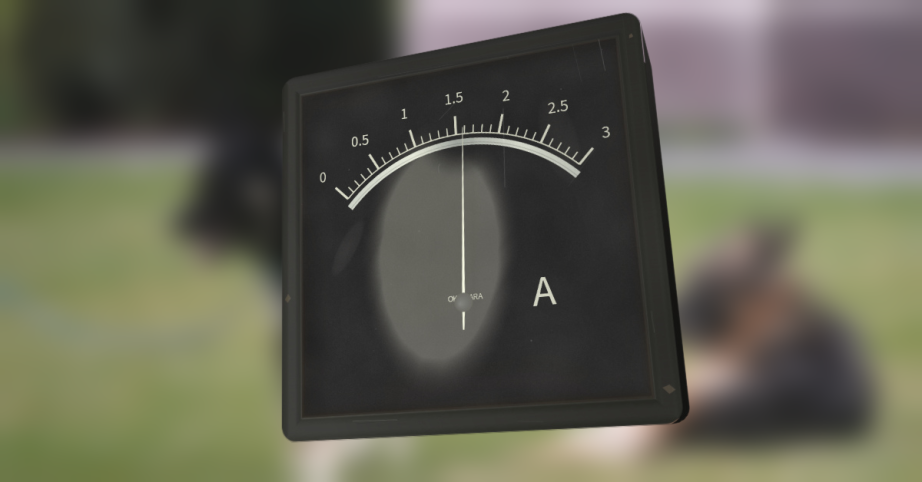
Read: 1.6 (A)
